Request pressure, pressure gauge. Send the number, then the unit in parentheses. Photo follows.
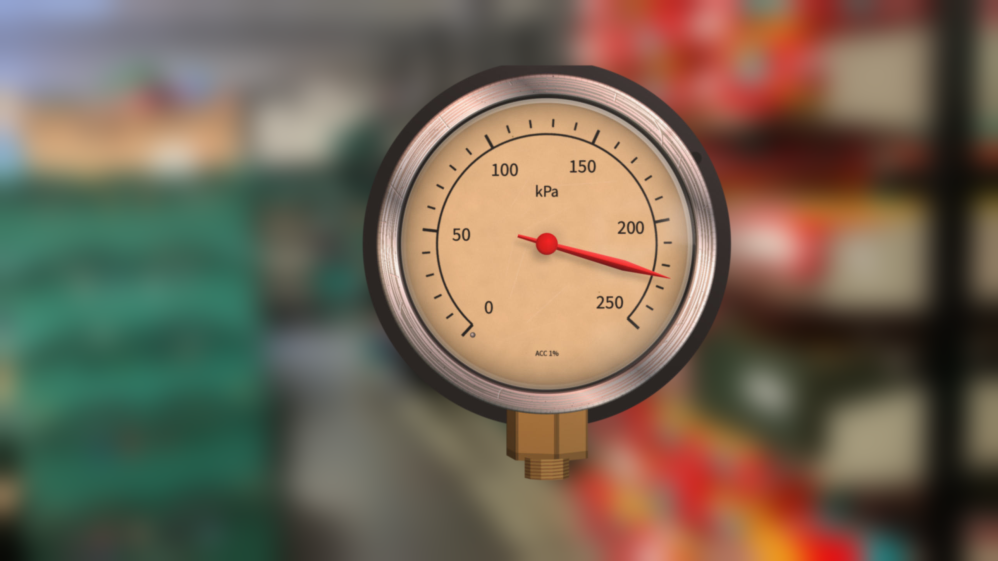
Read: 225 (kPa)
